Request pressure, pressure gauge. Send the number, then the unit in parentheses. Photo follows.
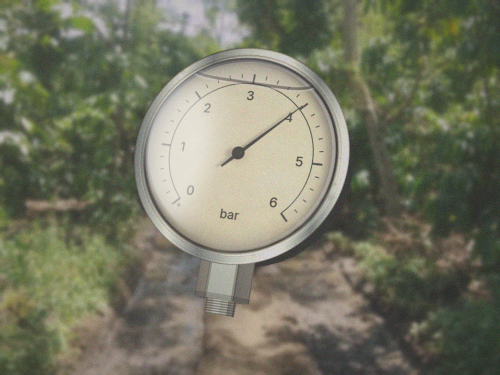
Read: 4 (bar)
